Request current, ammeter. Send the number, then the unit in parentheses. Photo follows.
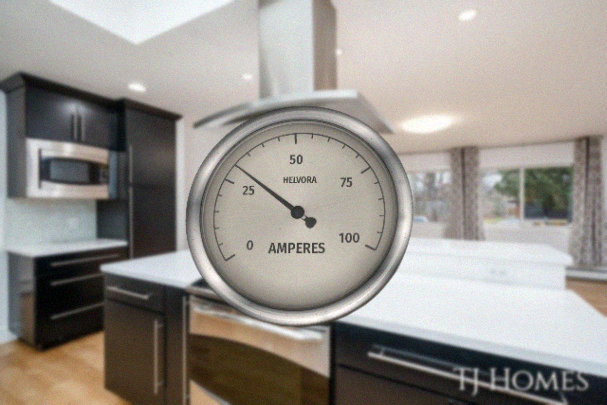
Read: 30 (A)
